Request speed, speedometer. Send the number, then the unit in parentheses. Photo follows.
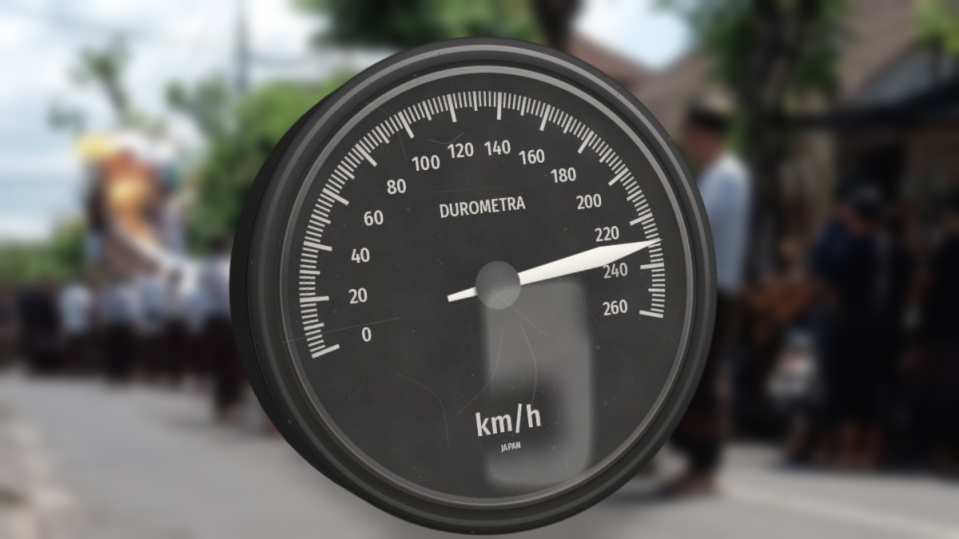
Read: 230 (km/h)
